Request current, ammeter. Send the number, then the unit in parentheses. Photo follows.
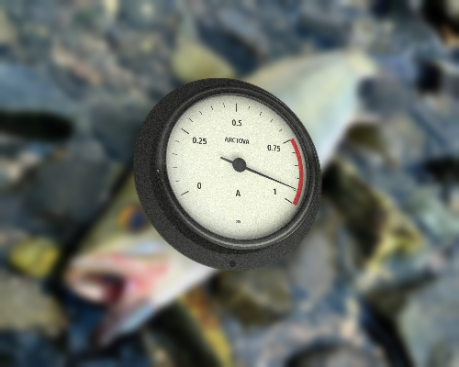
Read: 0.95 (A)
